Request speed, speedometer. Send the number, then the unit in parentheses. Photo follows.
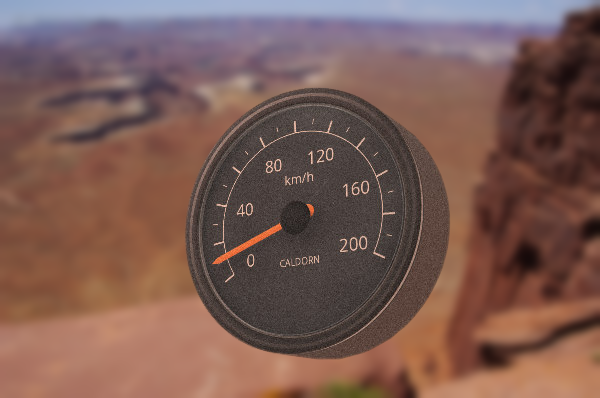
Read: 10 (km/h)
